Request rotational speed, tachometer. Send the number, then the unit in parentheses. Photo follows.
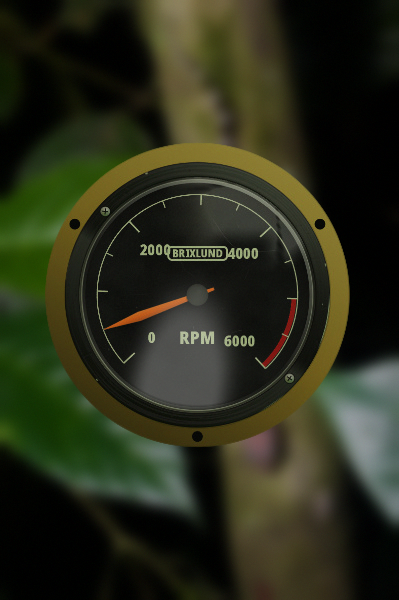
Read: 500 (rpm)
